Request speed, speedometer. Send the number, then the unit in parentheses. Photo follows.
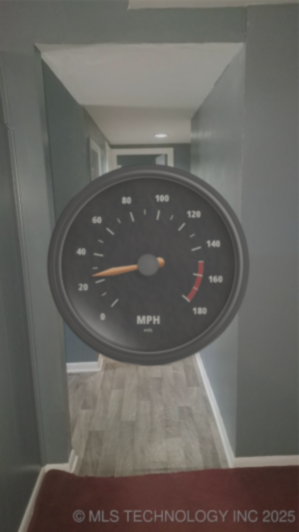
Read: 25 (mph)
